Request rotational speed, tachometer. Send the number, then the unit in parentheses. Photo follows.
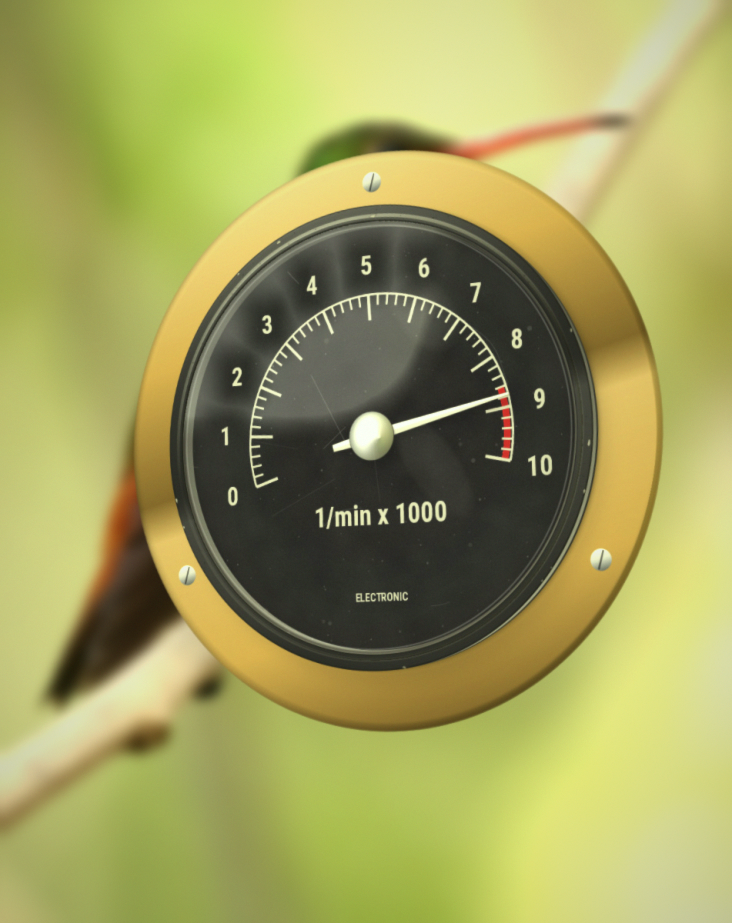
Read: 8800 (rpm)
